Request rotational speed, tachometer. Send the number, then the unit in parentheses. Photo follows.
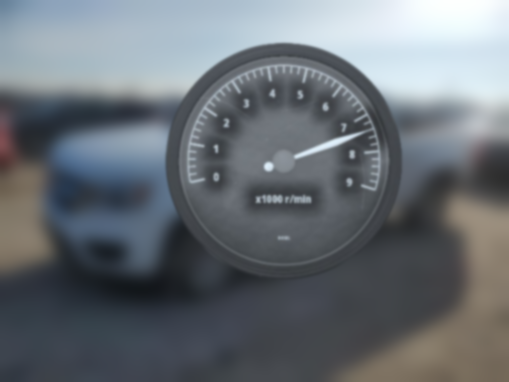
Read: 7400 (rpm)
